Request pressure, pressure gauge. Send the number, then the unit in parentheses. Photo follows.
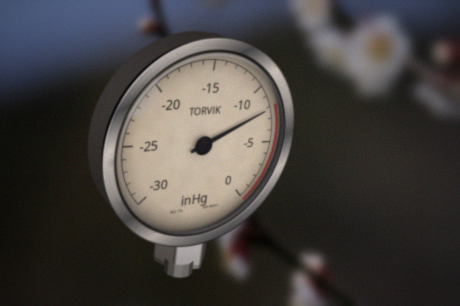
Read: -8 (inHg)
